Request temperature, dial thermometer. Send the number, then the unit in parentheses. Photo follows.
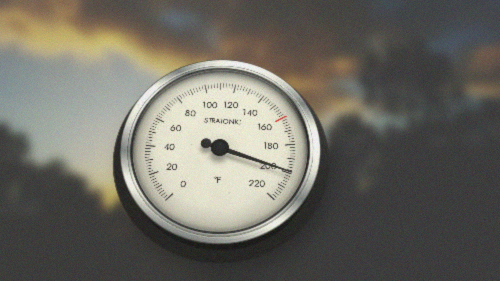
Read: 200 (°F)
